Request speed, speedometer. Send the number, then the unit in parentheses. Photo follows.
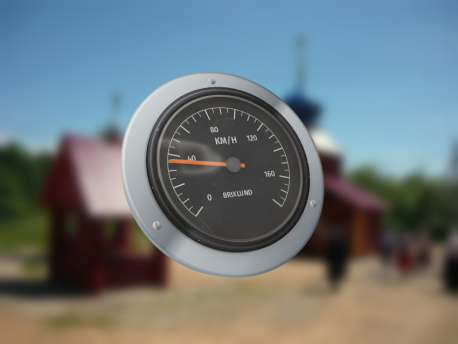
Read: 35 (km/h)
